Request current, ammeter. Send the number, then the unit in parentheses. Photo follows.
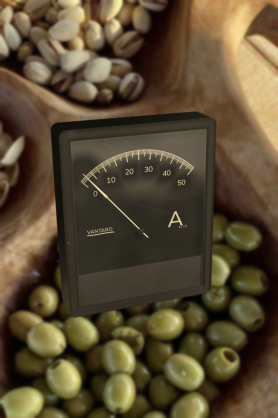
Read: 2.5 (A)
